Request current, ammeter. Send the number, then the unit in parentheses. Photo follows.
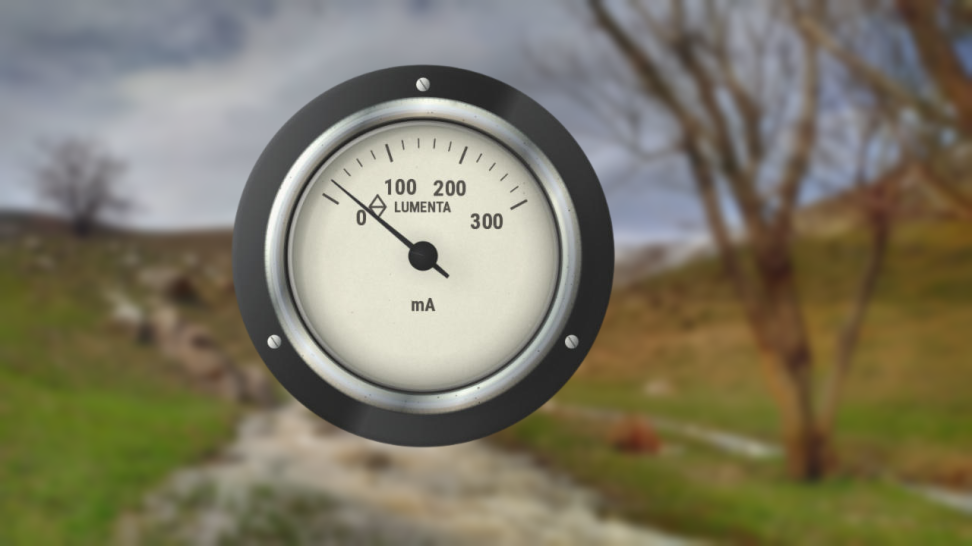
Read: 20 (mA)
